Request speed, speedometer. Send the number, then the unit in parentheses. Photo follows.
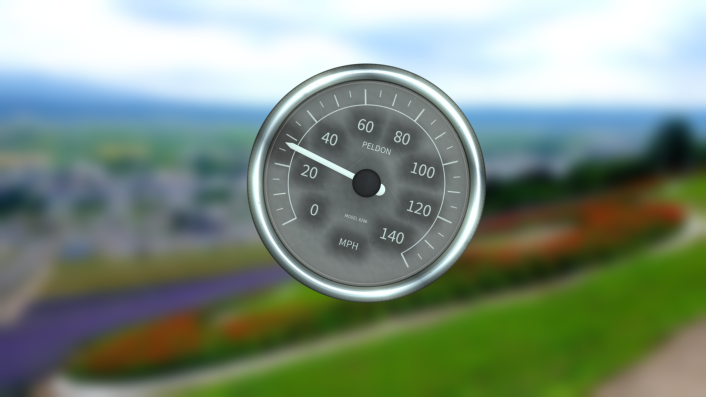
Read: 27.5 (mph)
